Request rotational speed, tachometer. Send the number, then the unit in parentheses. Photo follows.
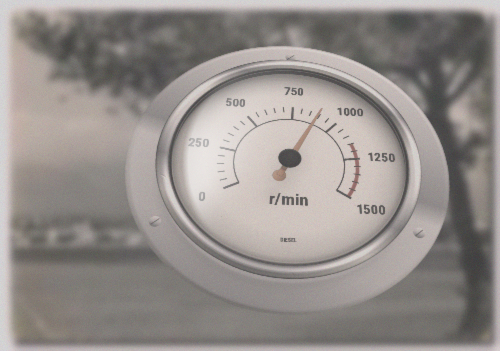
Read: 900 (rpm)
